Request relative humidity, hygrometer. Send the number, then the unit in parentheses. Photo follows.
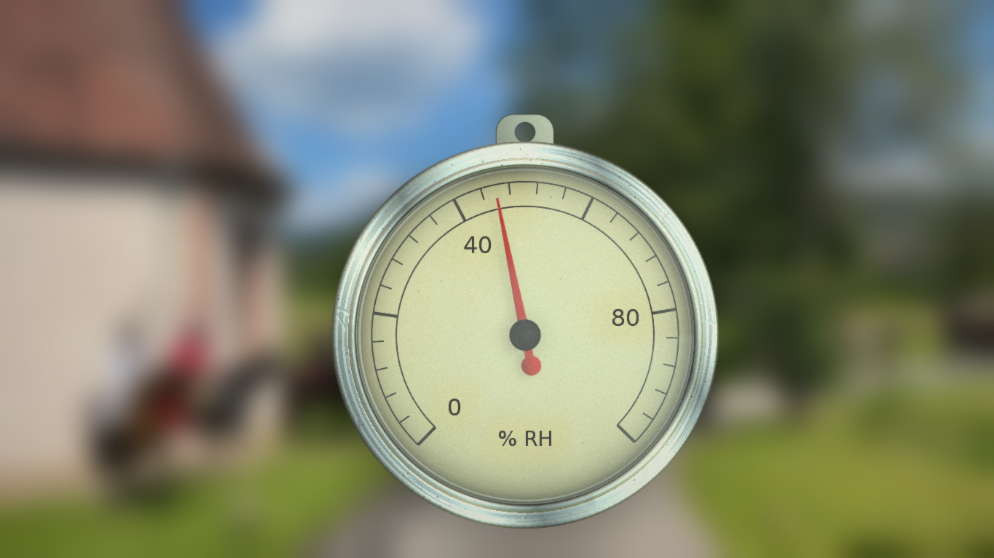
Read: 46 (%)
